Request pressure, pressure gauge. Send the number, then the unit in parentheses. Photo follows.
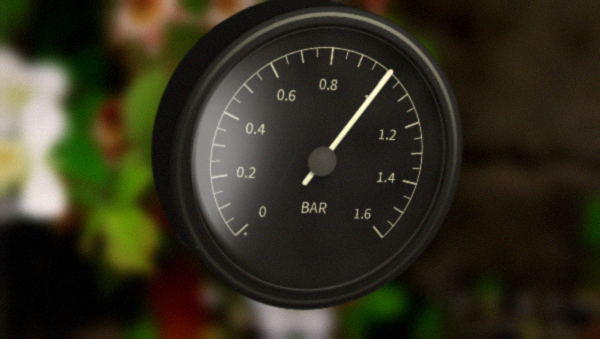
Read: 1 (bar)
